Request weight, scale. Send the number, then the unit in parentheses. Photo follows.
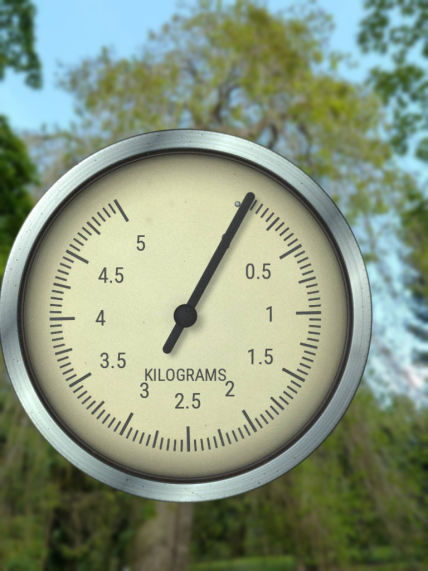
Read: 0 (kg)
